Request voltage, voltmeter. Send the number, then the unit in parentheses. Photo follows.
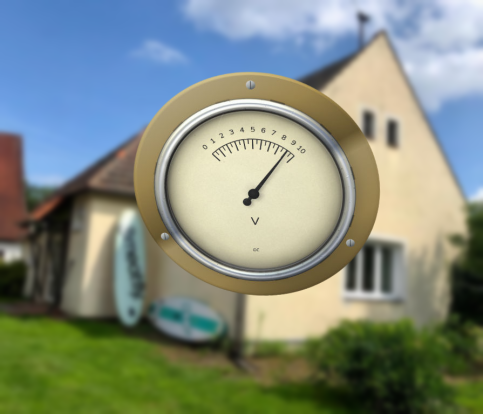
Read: 9 (V)
